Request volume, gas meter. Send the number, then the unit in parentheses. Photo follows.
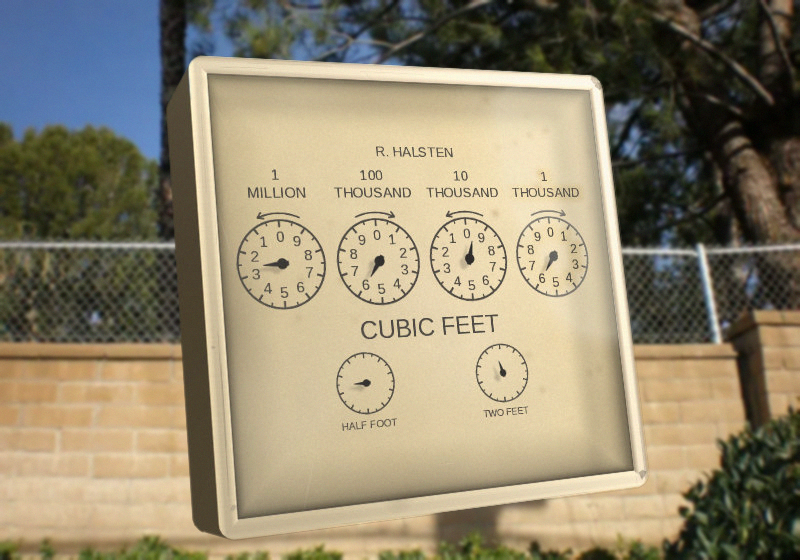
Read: 259600 (ft³)
